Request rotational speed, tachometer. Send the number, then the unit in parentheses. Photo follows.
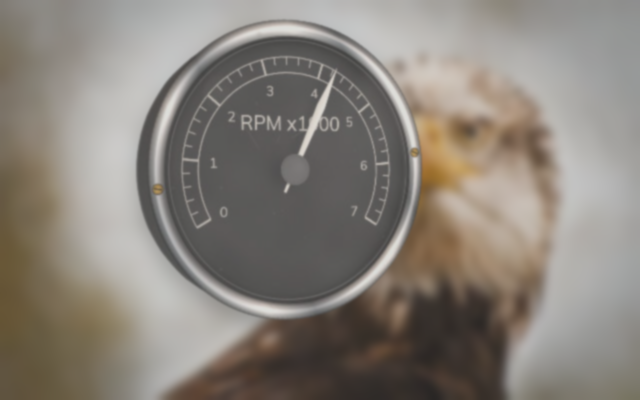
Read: 4200 (rpm)
